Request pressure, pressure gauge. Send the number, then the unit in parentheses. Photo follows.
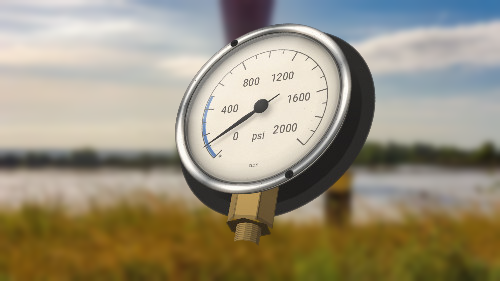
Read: 100 (psi)
